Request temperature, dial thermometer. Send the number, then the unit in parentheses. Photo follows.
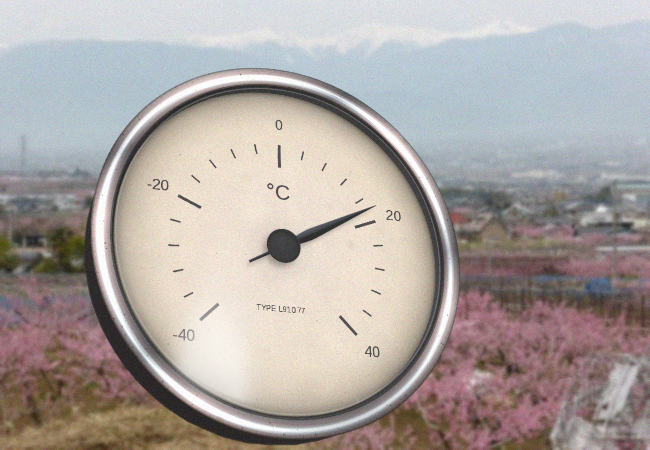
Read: 18 (°C)
